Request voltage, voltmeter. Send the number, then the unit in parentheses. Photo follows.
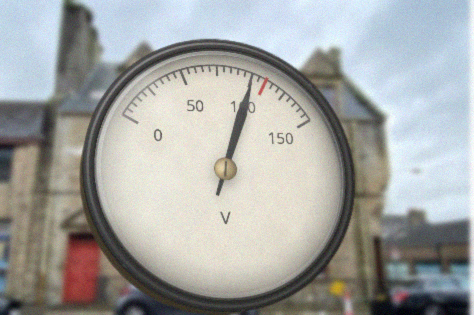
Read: 100 (V)
